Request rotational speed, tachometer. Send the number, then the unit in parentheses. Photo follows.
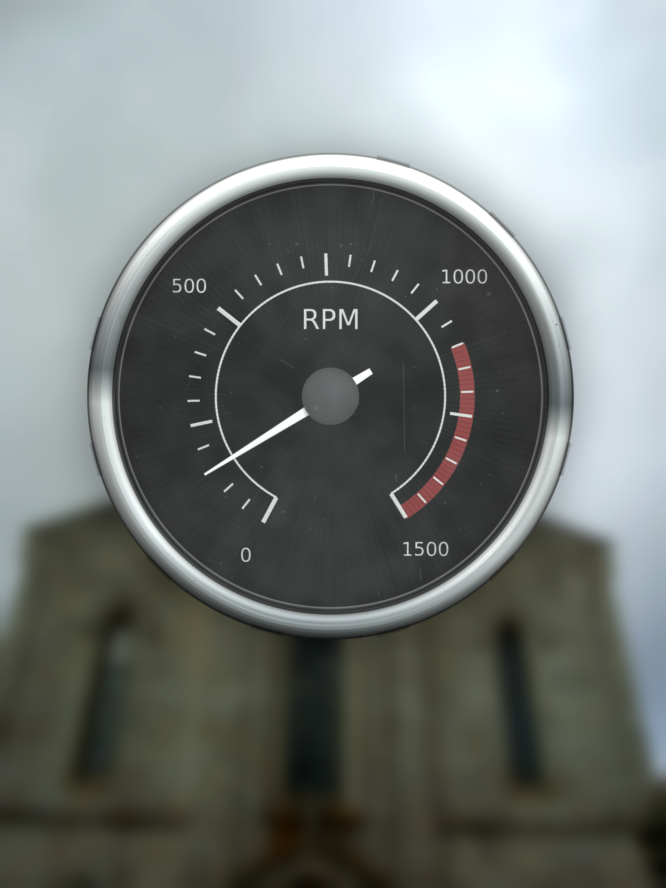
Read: 150 (rpm)
